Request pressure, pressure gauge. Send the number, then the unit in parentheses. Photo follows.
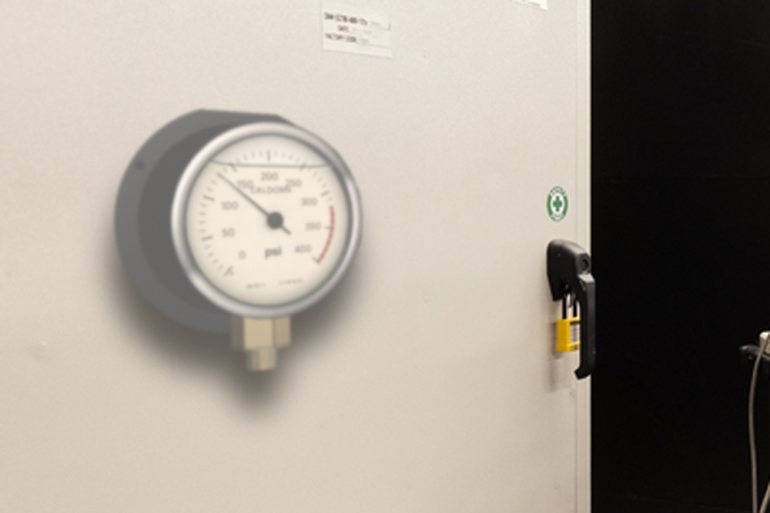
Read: 130 (psi)
